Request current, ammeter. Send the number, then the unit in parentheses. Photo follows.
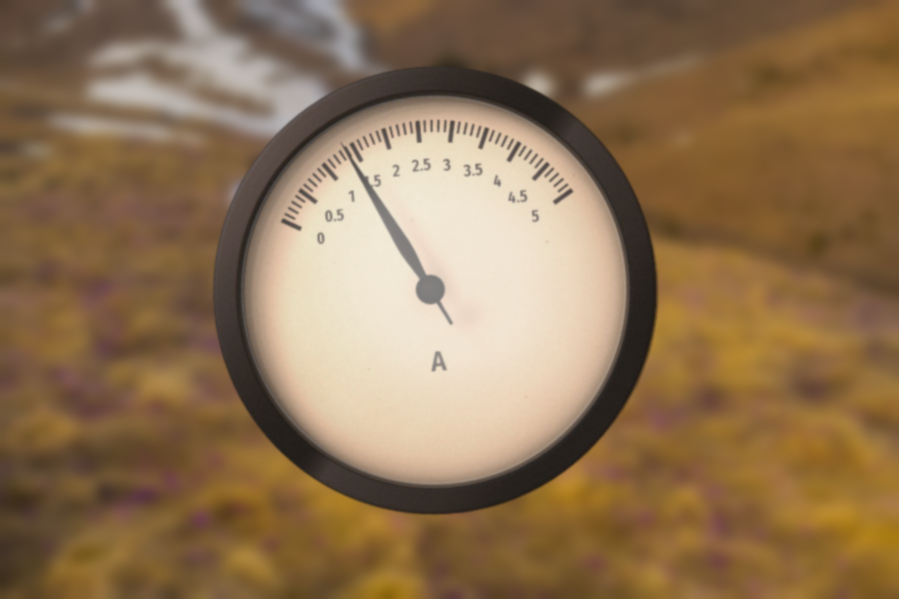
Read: 1.4 (A)
